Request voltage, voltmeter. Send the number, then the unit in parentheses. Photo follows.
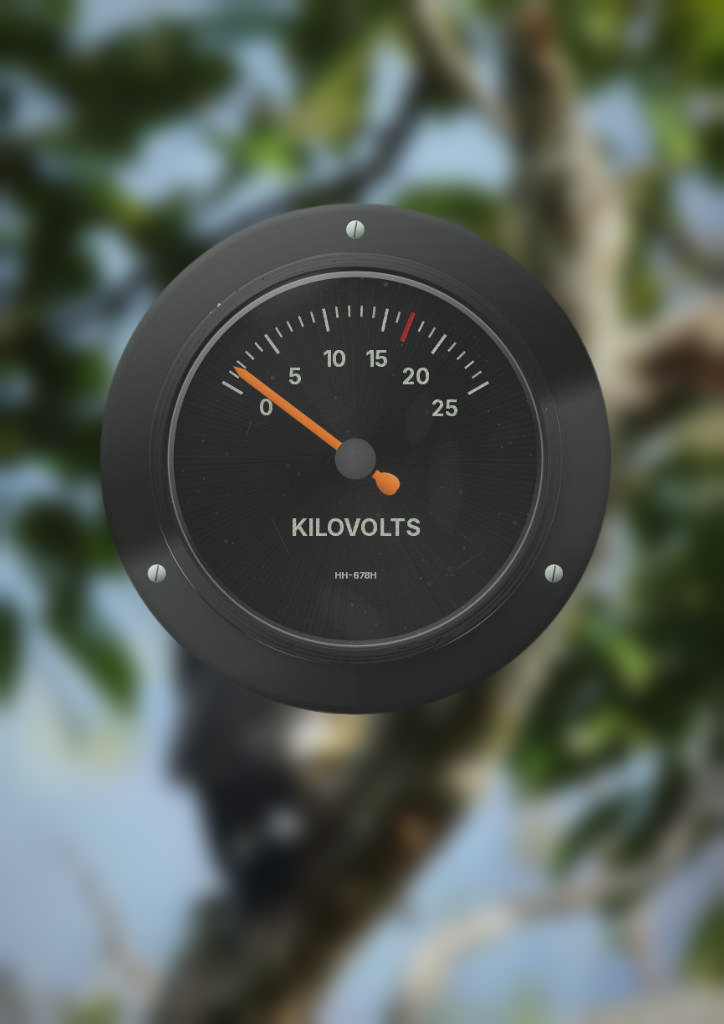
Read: 1.5 (kV)
